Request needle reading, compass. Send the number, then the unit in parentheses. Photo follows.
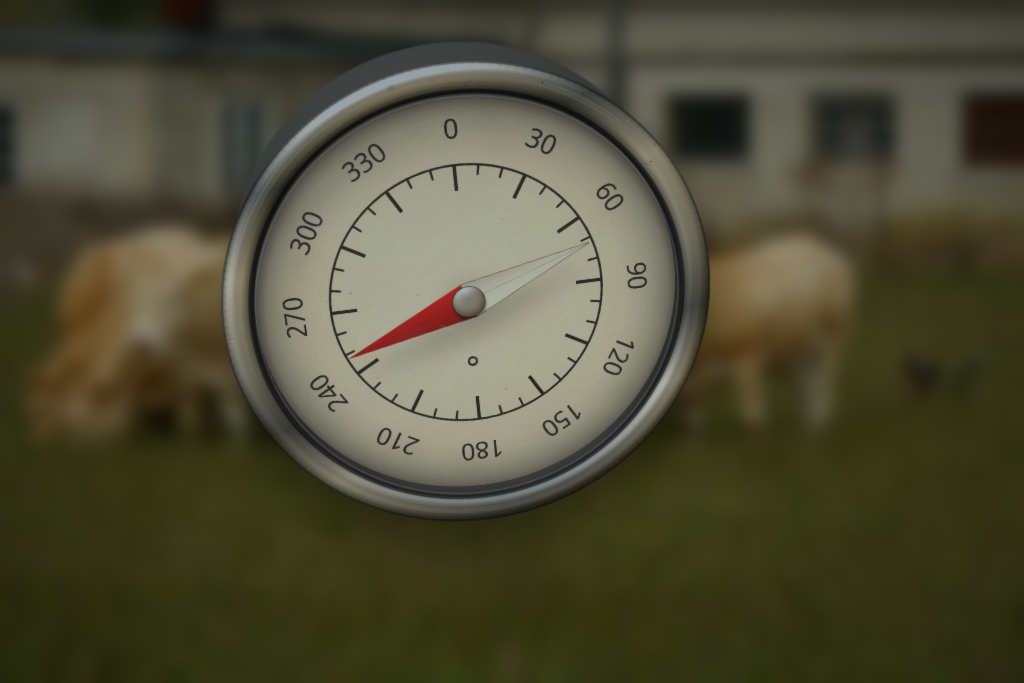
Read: 250 (°)
